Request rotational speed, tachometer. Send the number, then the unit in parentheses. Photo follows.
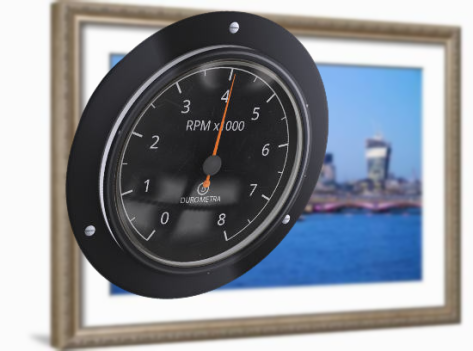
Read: 4000 (rpm)
